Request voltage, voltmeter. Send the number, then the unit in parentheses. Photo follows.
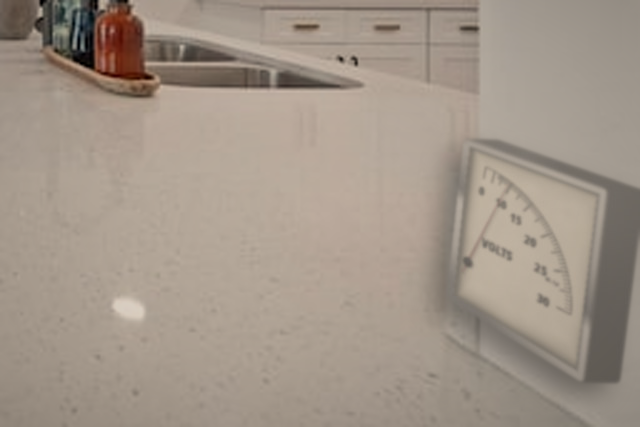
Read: 10 (V)
